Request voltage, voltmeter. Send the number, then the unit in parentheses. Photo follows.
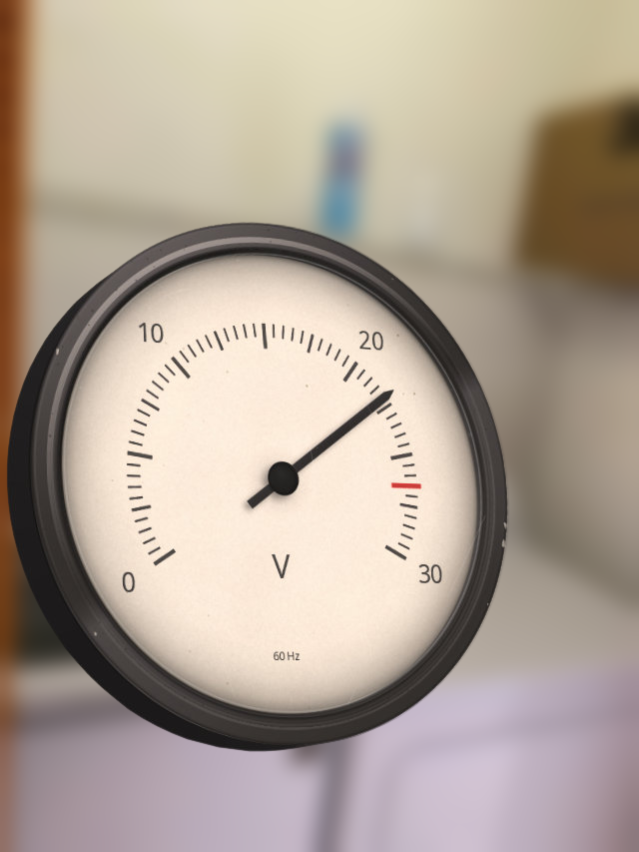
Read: 22 (V)
